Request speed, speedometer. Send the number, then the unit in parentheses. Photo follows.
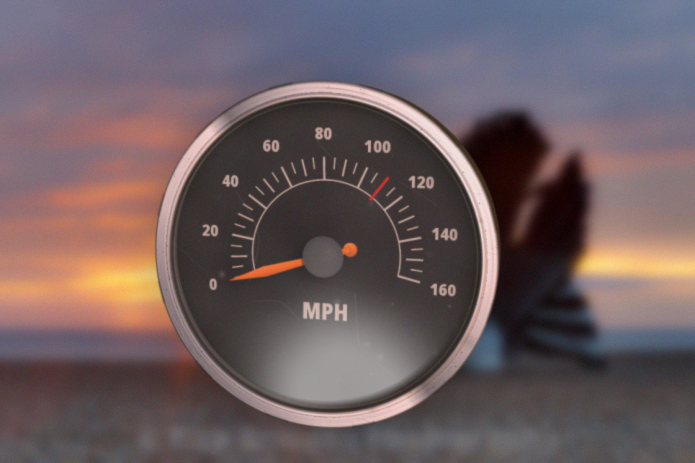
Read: 0 (mph)
